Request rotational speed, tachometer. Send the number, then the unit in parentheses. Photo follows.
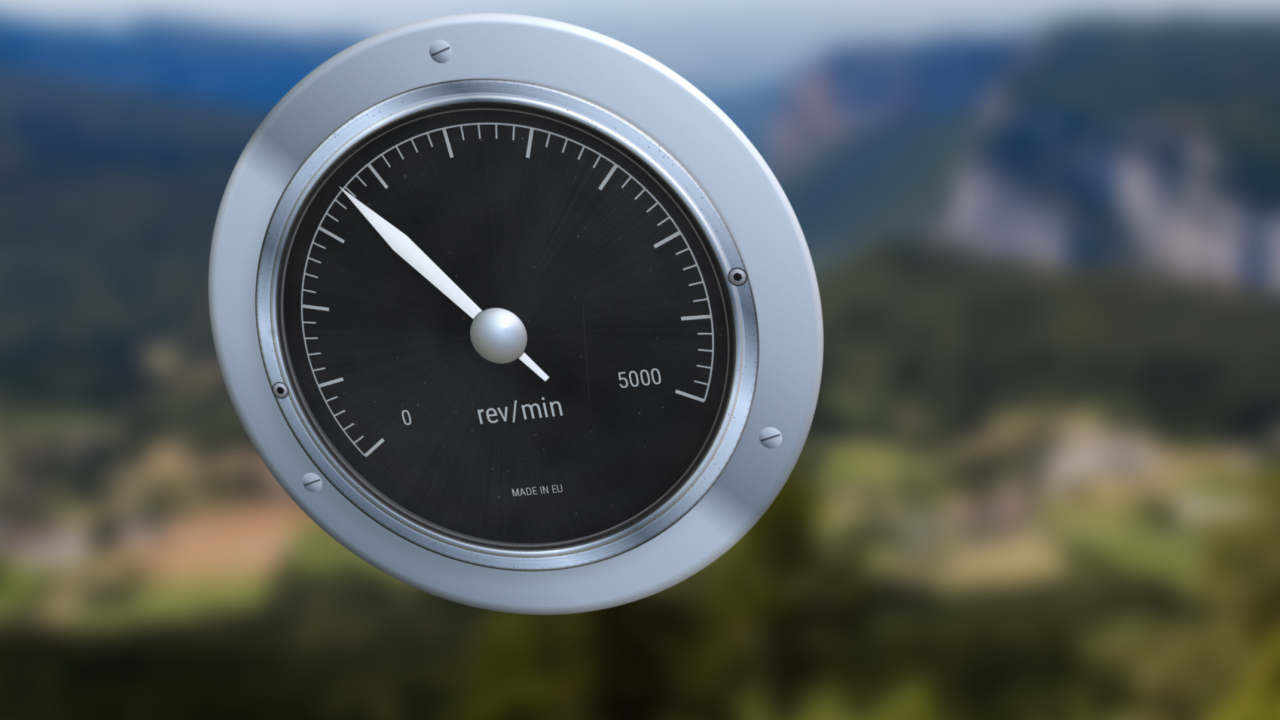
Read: 1800 (rpm)
